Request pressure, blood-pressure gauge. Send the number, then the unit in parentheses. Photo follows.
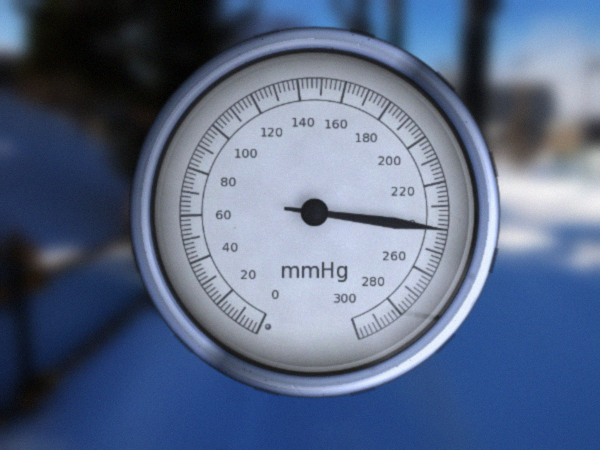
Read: 240 (mmHg)
